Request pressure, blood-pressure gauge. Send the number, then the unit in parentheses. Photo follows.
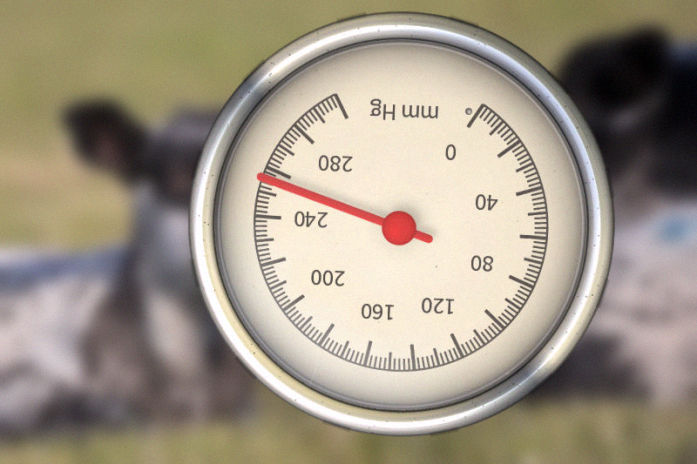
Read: 256 (mmHg)
